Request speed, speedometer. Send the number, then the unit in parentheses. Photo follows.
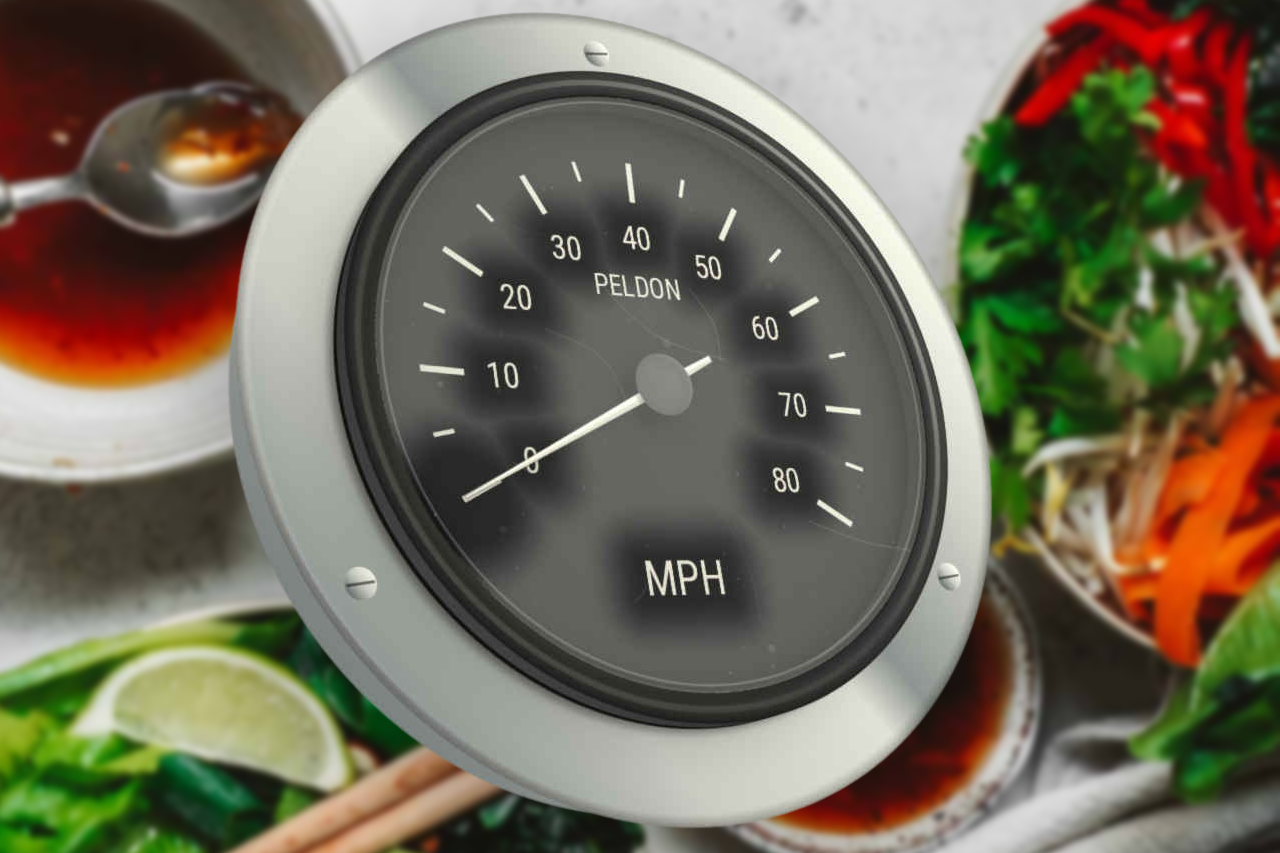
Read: 0 (mph)
